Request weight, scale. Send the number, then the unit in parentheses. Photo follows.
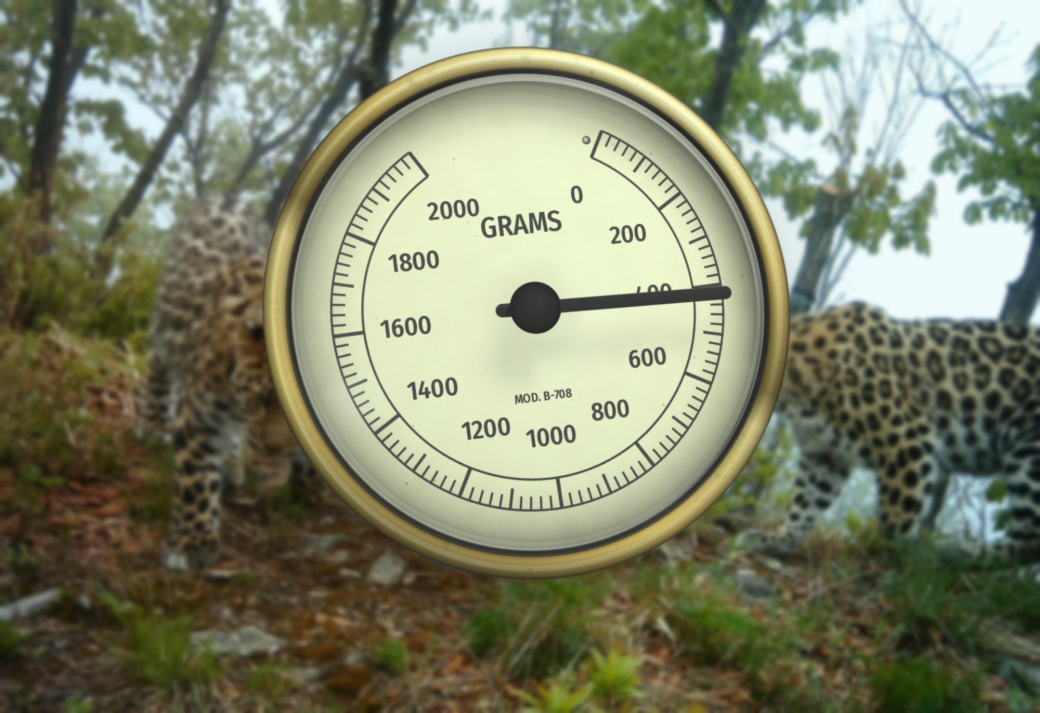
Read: 420 (g)
